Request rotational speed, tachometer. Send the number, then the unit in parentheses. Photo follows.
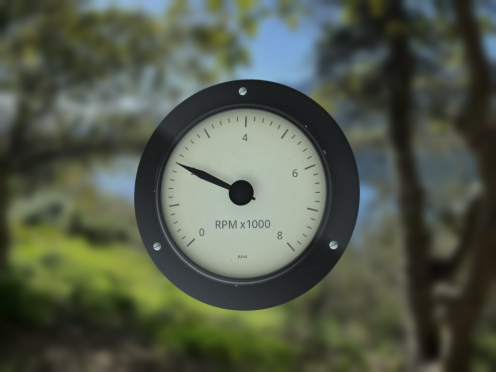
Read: 2000 (rpm)
